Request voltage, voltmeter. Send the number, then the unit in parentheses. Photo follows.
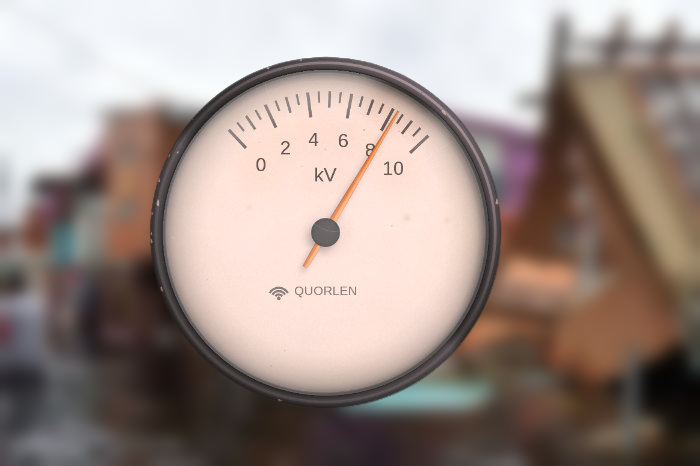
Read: 8.25 (kV)
